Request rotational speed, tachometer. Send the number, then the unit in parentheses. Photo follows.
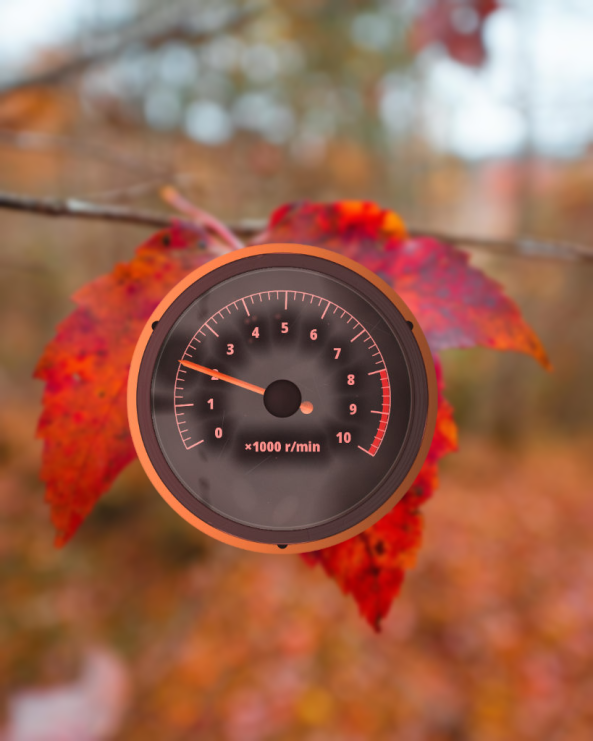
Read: 2000 (rpm)
